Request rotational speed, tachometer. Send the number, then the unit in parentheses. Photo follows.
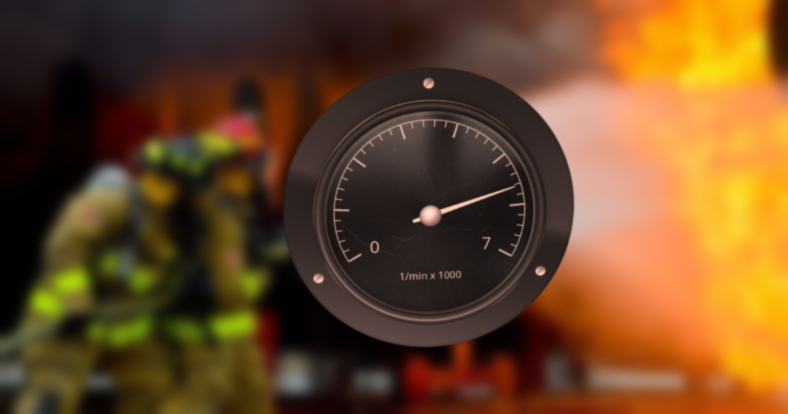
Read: 5600 (rpm)
